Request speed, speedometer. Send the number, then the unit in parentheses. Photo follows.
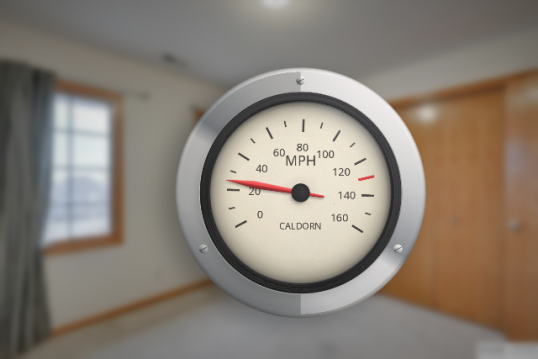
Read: 25 (mph)
